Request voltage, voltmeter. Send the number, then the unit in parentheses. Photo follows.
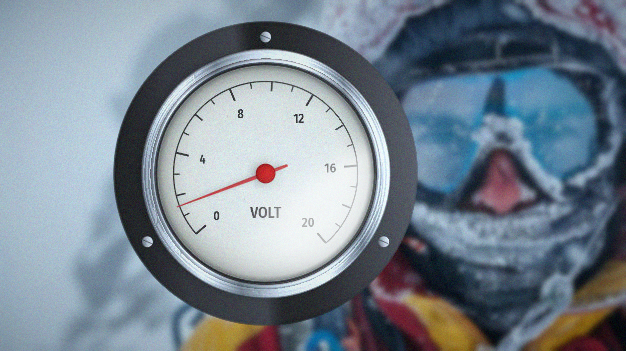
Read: 1.5 (V)
